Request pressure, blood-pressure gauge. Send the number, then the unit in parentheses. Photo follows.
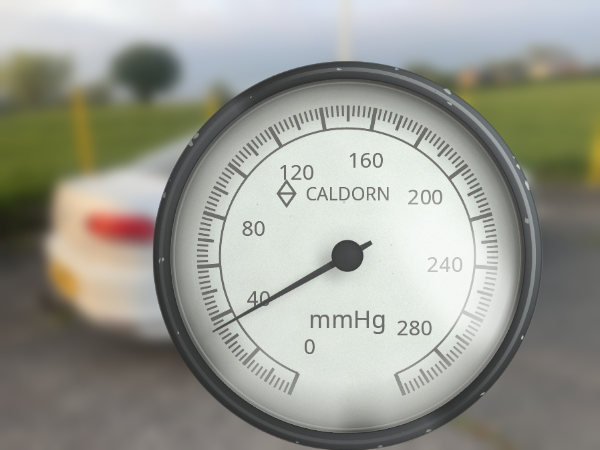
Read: 36 (mmHg)
